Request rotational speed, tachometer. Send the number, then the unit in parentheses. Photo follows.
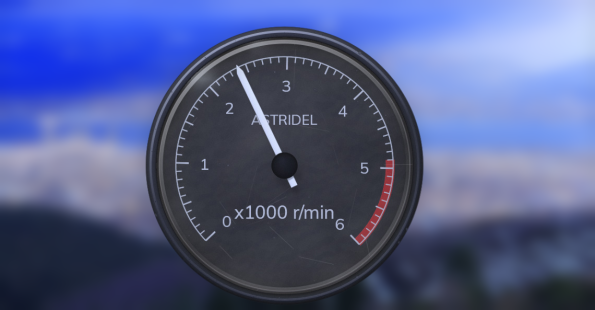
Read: 2400 (rpm)
